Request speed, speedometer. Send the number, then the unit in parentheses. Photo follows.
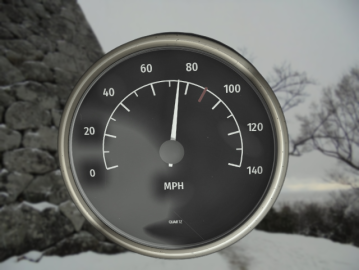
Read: 75 (mph)
